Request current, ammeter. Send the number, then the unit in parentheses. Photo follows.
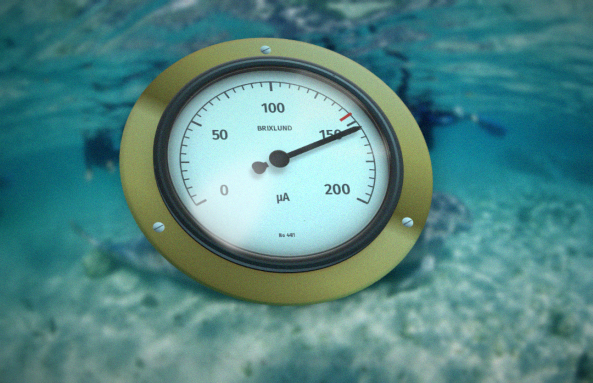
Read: 155 (µA)
